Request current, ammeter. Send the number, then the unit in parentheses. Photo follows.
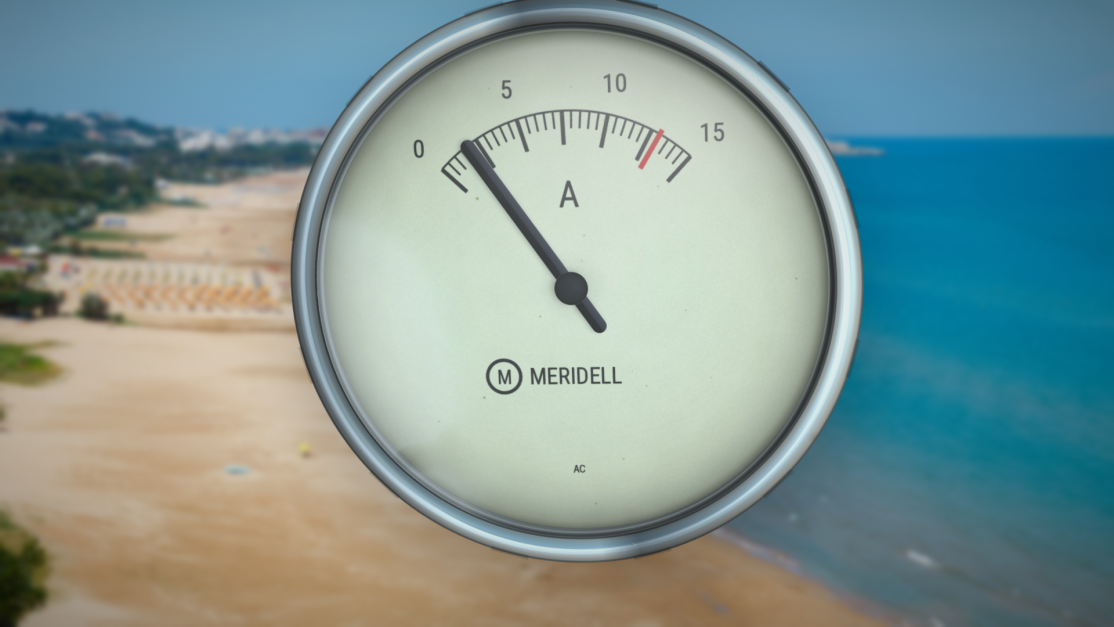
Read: 2 (A)
